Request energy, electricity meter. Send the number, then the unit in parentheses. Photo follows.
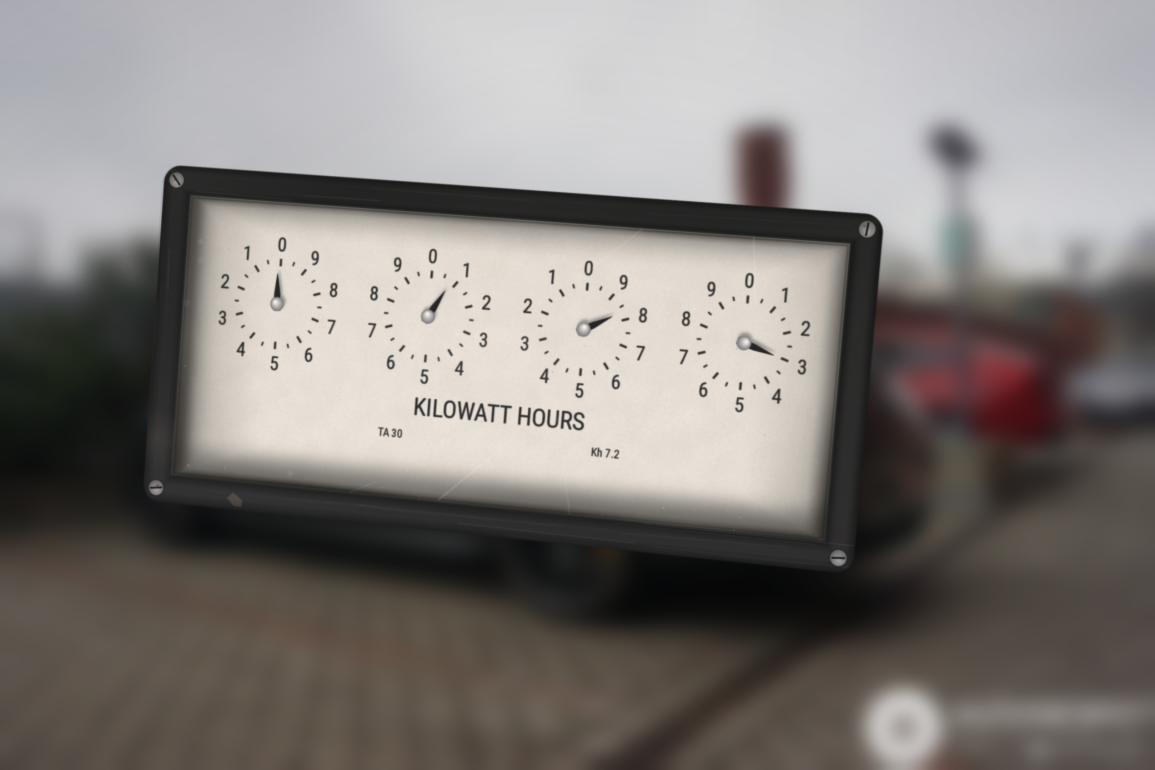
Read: 83 (kWh)
